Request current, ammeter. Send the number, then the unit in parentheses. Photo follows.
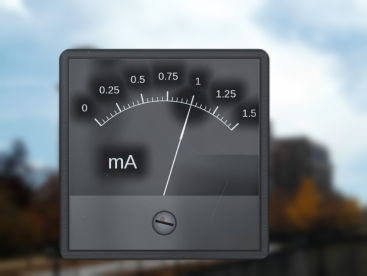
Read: 1 (mA)
